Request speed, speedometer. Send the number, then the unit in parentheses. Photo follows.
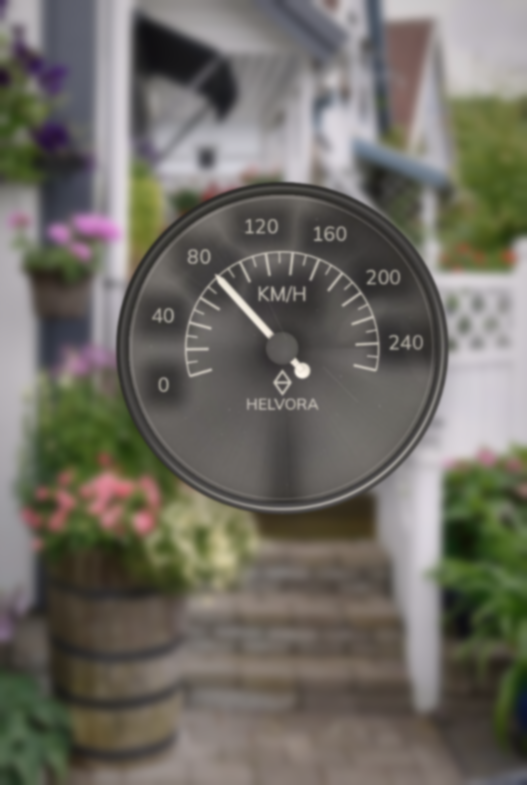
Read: 80 (km/h)
